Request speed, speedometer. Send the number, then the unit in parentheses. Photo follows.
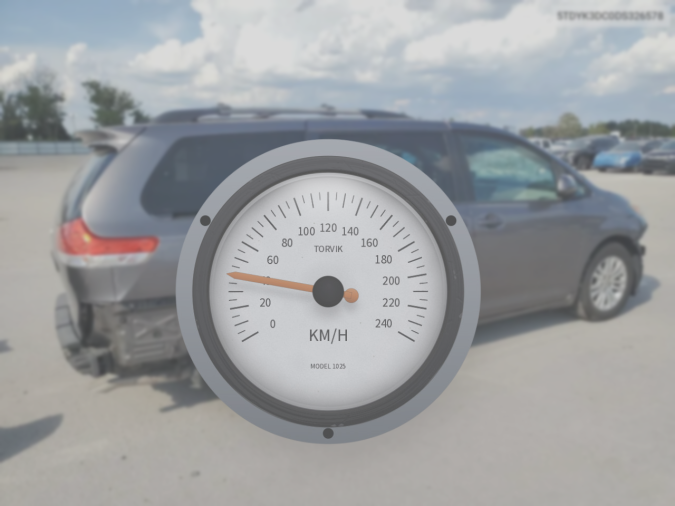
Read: 40 (km/h)
